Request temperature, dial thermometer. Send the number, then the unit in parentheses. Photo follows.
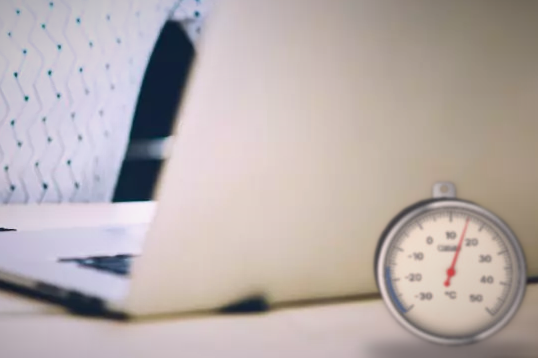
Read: 15 (°C)
